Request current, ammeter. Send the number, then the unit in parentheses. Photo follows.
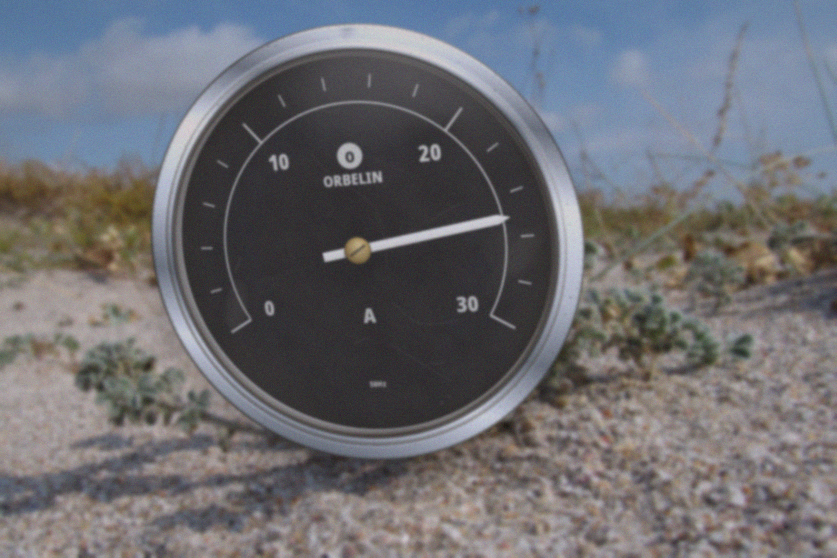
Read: 25 (A)
